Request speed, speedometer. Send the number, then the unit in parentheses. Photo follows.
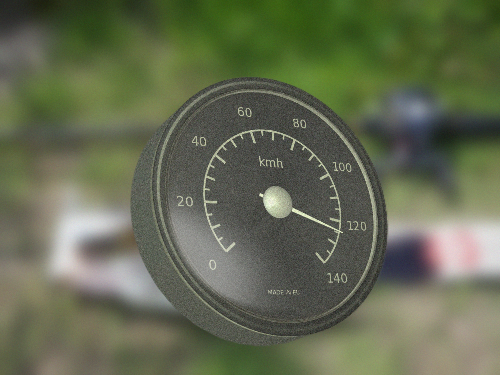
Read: 125 (km/h)
